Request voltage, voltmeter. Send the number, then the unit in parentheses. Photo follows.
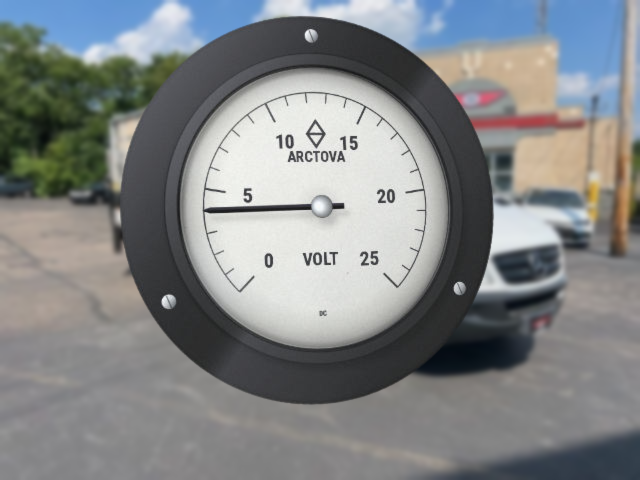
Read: 4 (V)
